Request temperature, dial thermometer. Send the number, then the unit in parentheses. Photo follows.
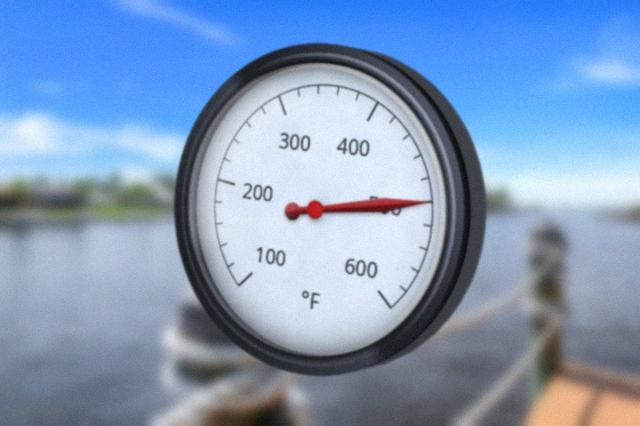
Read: 500 (°F)
